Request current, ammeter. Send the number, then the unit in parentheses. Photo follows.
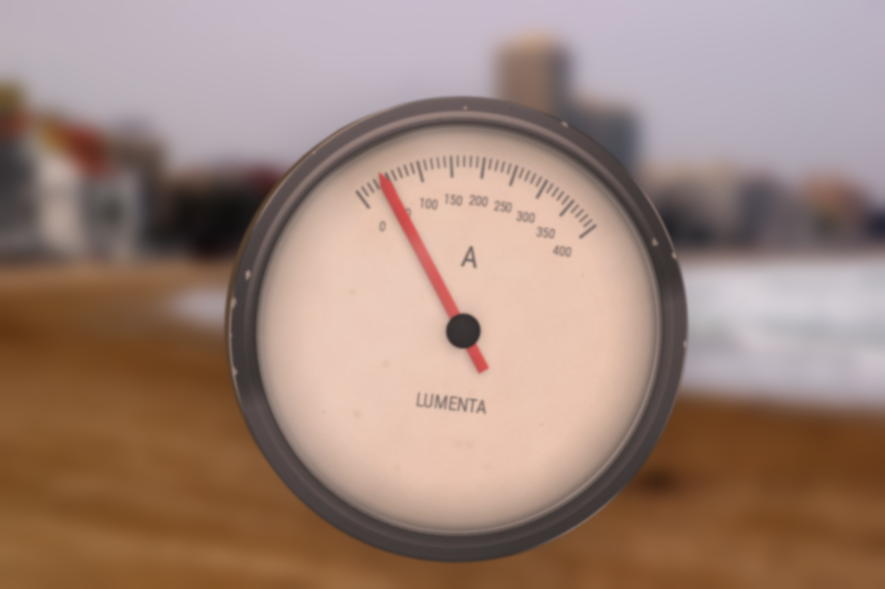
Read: 40 (A)
